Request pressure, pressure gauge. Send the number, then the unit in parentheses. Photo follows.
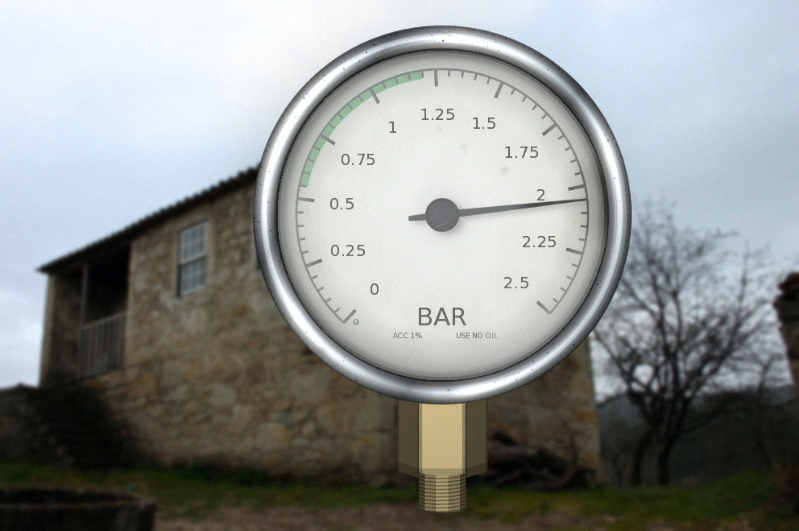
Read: 2.05 (bar)
